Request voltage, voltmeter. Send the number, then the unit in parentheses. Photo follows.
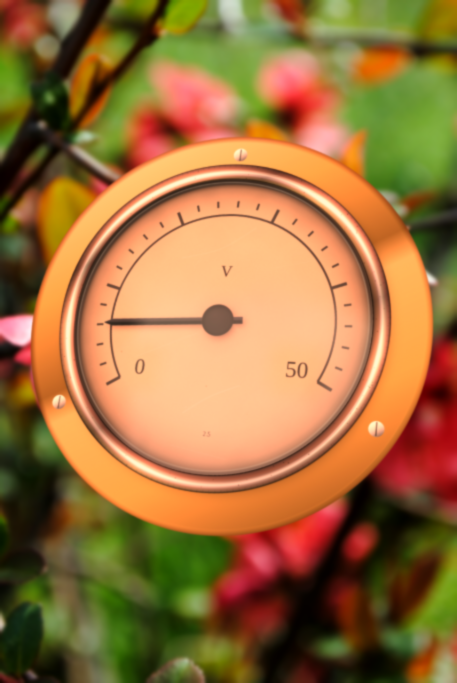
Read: 6 (V)
